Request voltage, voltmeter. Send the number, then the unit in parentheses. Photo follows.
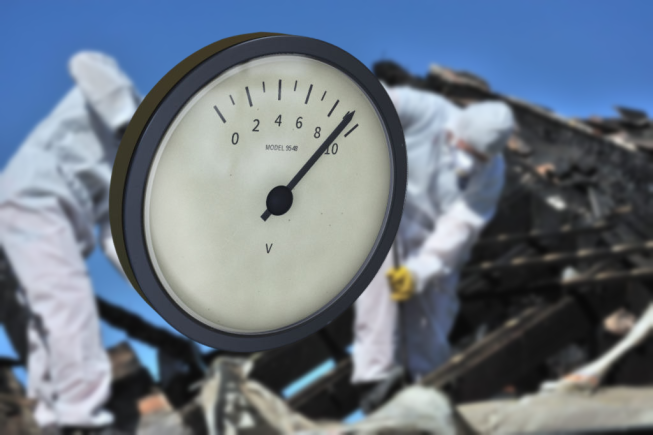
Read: 9 (V)
